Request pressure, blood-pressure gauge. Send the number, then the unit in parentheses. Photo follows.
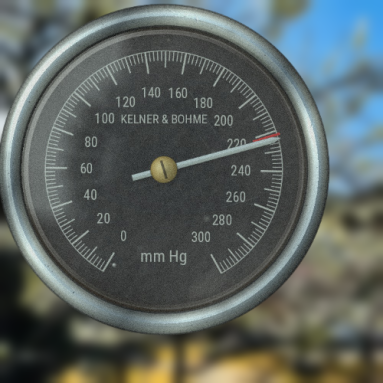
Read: 224 (mmHg)
